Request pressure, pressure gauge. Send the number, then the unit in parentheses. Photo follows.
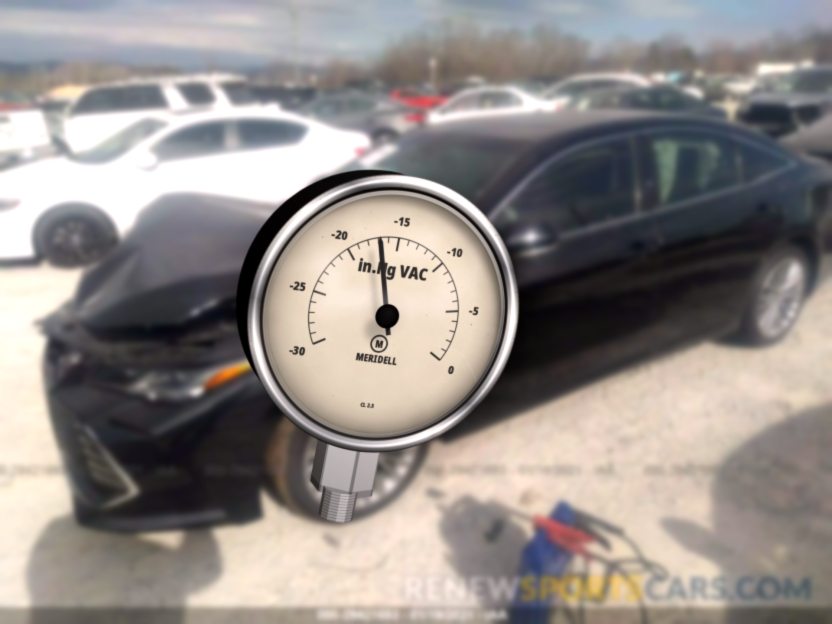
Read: -17 (inHg)
